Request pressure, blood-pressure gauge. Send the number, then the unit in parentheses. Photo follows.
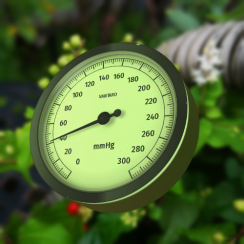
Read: 40 (mmHg)
